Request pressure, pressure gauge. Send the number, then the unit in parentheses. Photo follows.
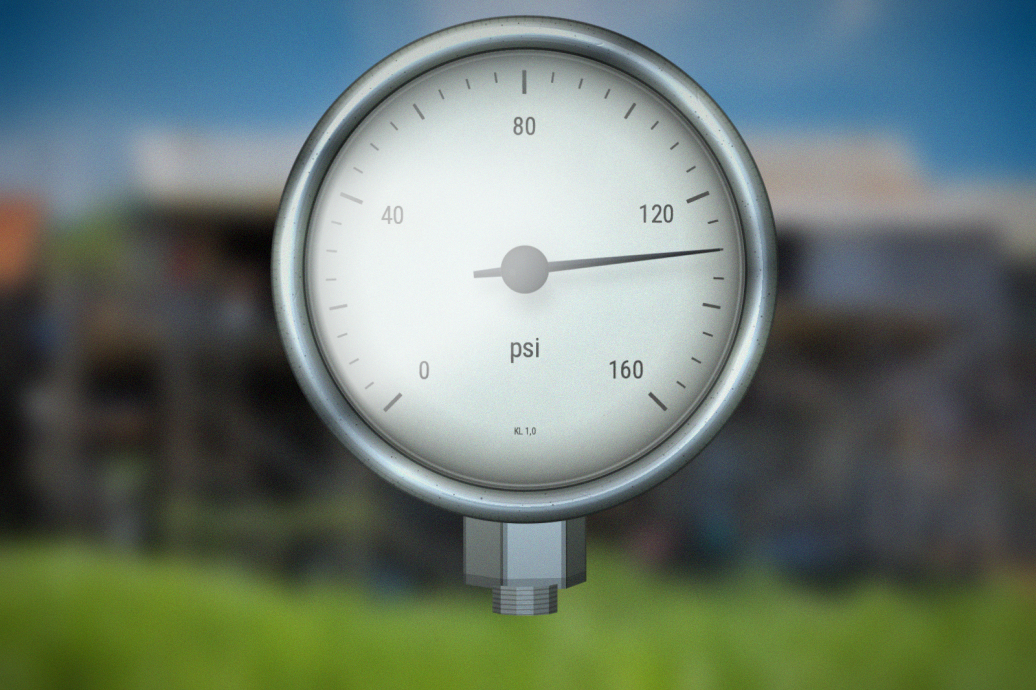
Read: 130 (psi)
